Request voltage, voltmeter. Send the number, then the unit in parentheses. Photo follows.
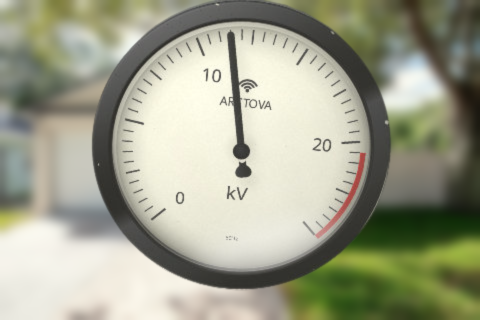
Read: 11.5 (kV)
